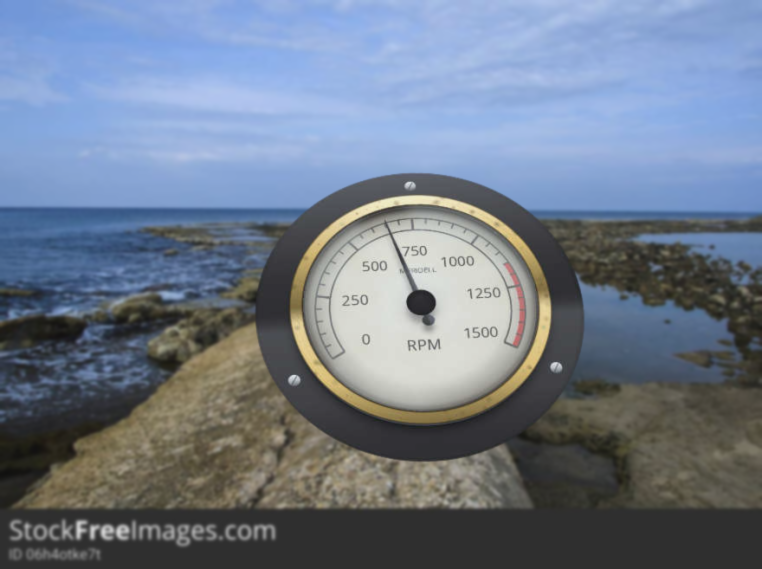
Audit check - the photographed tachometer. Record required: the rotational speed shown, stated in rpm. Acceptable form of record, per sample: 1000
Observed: 650
